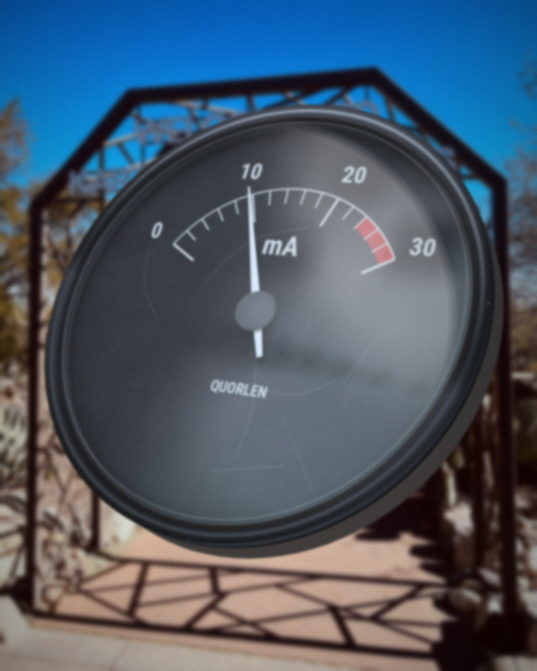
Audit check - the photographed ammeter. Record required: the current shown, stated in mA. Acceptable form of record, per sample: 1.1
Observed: 10
